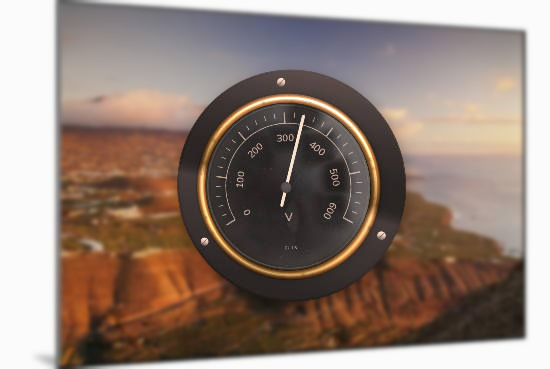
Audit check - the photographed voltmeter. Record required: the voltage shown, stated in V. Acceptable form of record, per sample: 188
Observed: 340
